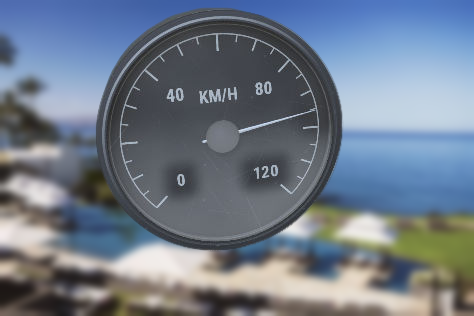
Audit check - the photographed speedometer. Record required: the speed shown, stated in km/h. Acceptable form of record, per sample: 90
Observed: 95
